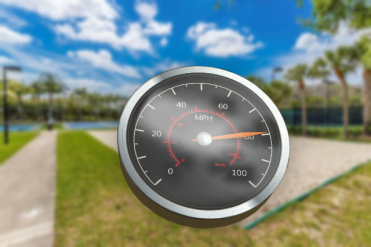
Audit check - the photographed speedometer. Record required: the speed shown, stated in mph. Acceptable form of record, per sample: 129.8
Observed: 80
